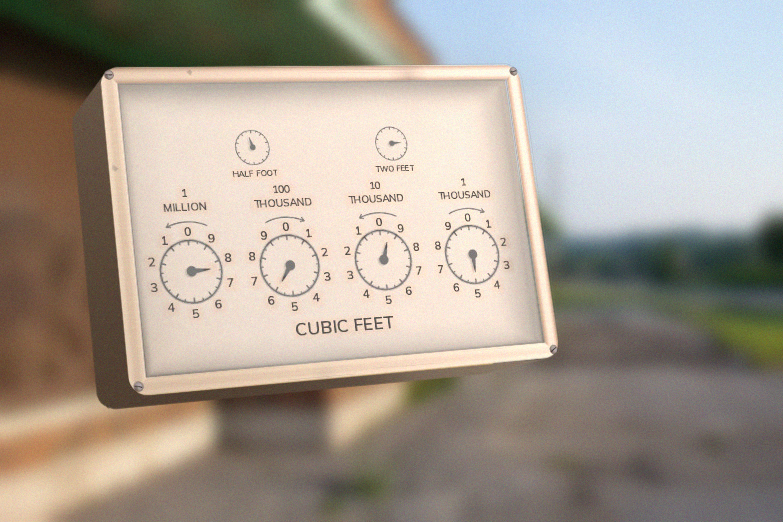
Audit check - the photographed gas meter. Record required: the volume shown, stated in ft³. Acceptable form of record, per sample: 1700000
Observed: 759500
